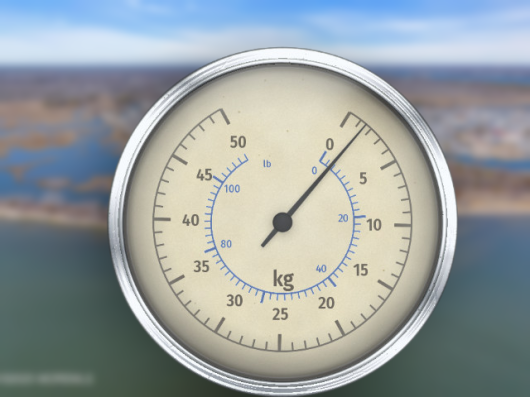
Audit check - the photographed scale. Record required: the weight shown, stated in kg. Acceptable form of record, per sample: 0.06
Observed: 1.5
